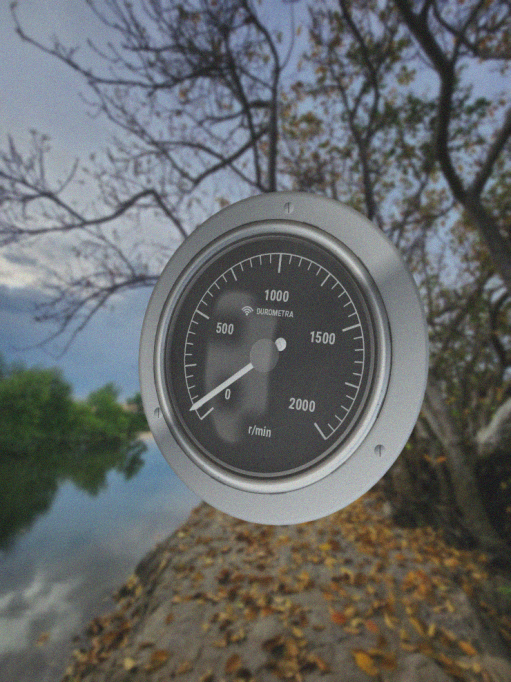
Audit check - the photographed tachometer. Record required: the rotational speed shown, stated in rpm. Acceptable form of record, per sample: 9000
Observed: 50
